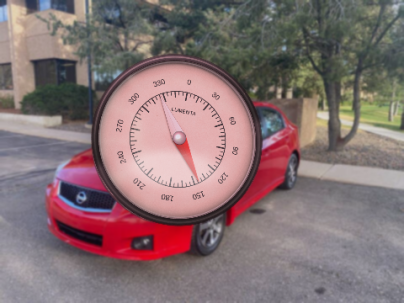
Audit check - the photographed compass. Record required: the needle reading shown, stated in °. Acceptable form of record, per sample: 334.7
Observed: 145
